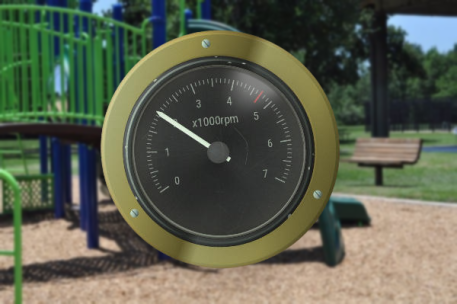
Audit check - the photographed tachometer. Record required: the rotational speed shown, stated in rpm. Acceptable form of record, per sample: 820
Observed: 2000
